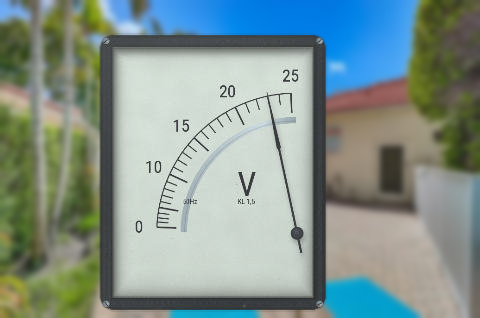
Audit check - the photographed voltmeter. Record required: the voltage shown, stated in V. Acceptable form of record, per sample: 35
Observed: 23
